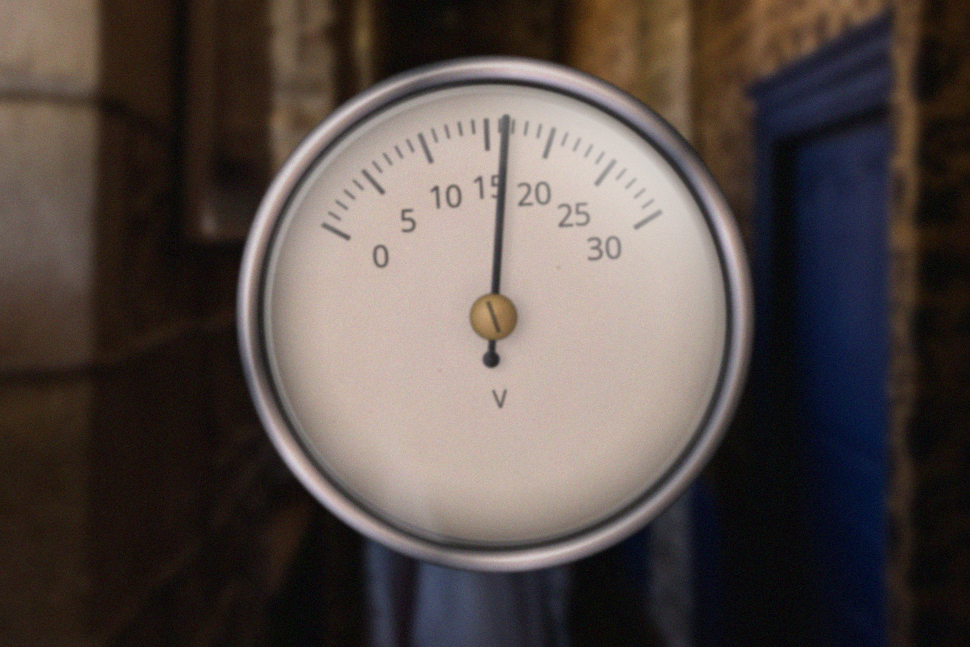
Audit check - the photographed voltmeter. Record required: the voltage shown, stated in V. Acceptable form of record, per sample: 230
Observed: 16.5
